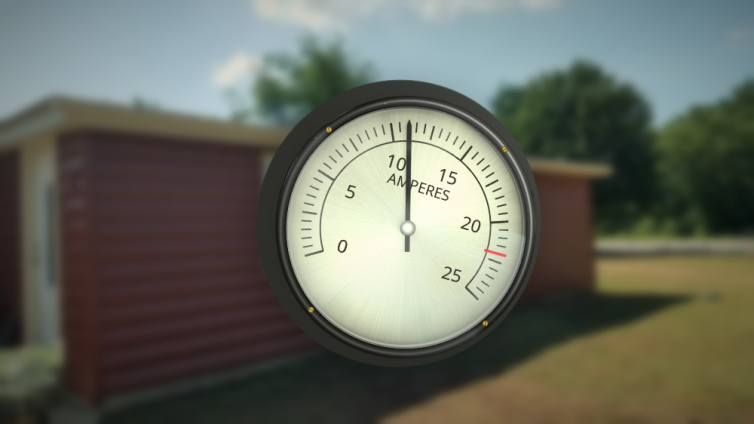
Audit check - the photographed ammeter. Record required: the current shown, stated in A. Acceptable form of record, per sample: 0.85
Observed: 11
